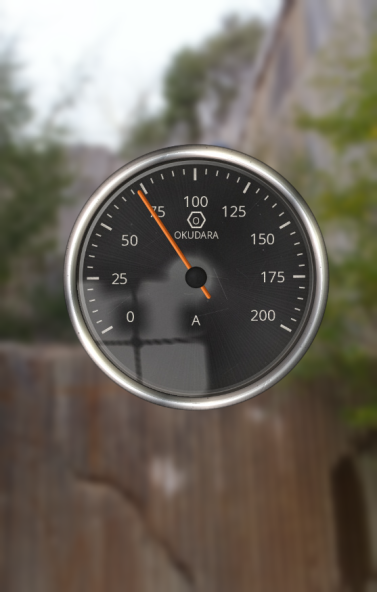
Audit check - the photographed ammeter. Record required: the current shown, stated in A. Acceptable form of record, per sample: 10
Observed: 72.5
